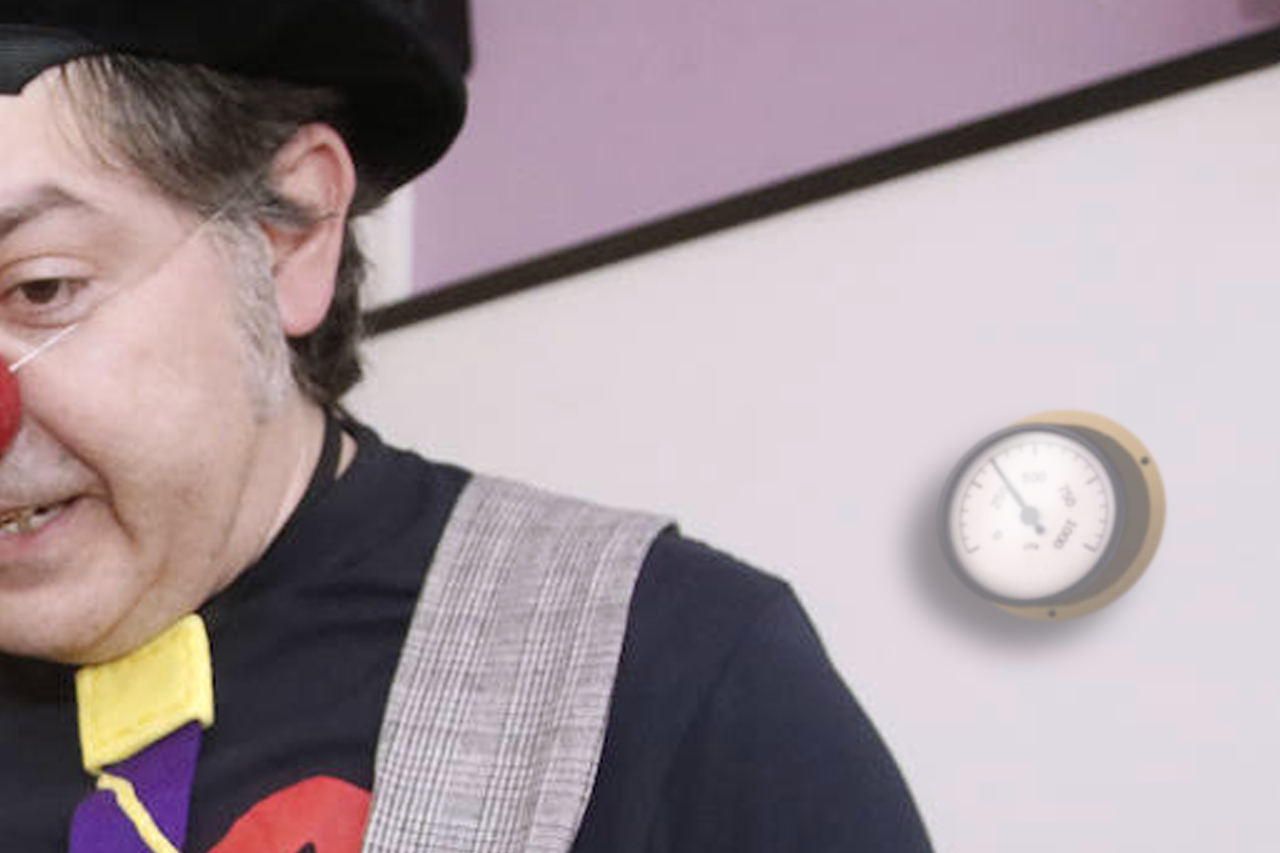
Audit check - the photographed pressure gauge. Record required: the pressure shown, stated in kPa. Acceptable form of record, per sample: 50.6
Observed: 350
